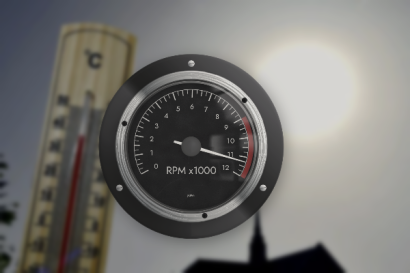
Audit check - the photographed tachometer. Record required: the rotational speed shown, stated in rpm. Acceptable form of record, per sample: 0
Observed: 11250
